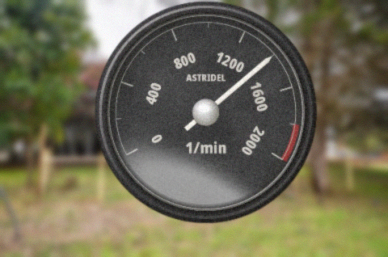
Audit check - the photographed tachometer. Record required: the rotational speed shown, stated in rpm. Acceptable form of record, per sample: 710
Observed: 1400
